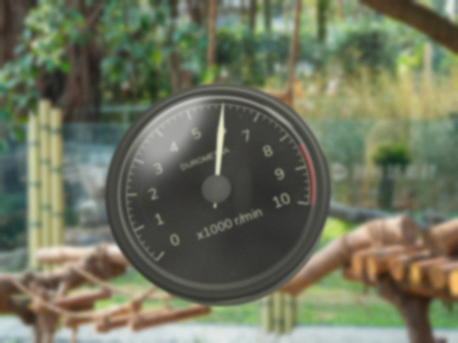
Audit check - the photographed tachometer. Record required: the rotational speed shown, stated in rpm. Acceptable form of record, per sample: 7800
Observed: 6000
